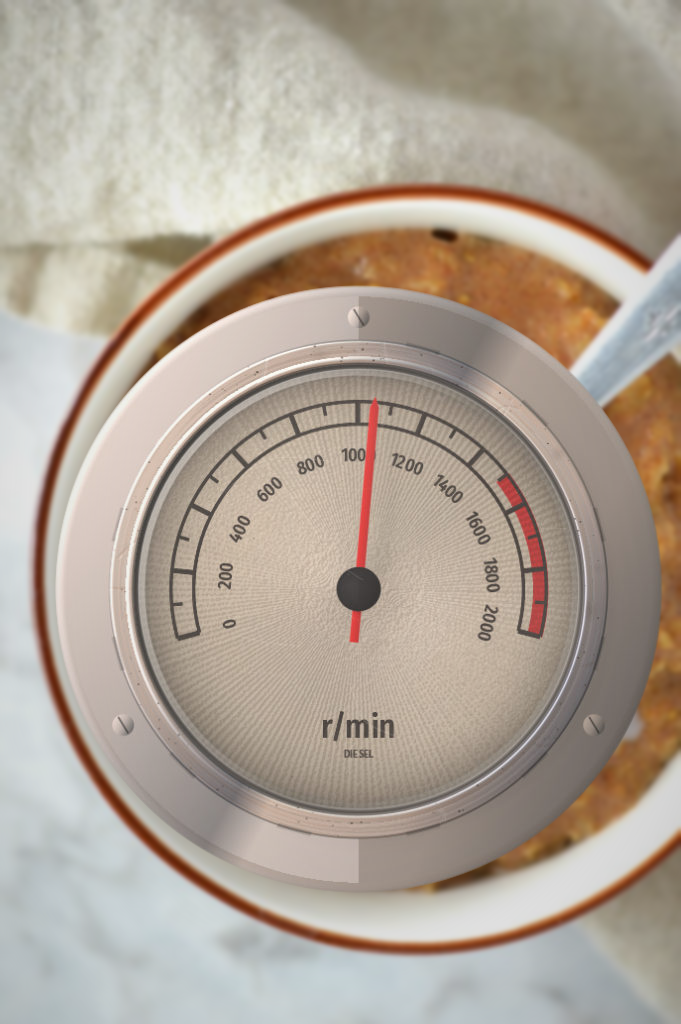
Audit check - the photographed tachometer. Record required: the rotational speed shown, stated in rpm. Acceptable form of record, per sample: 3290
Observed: 1050
